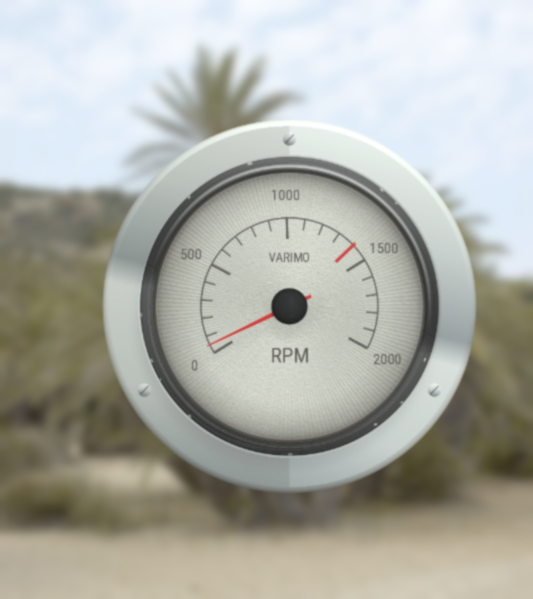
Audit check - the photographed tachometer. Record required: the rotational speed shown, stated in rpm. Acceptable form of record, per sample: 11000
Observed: 50
